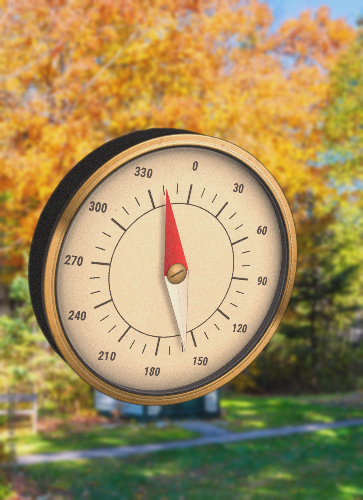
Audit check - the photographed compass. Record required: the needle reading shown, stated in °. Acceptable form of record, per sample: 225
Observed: 340
